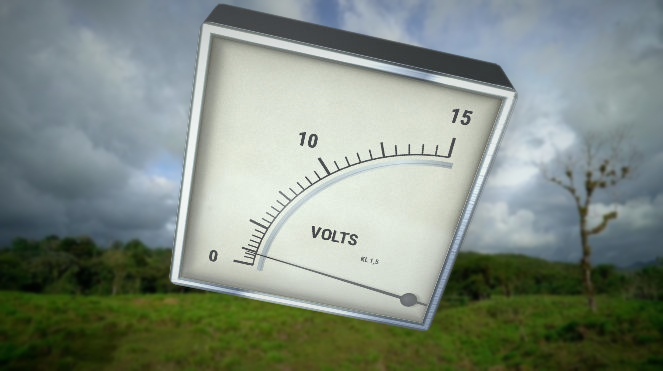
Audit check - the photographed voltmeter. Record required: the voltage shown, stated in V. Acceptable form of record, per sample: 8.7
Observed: 2.5
